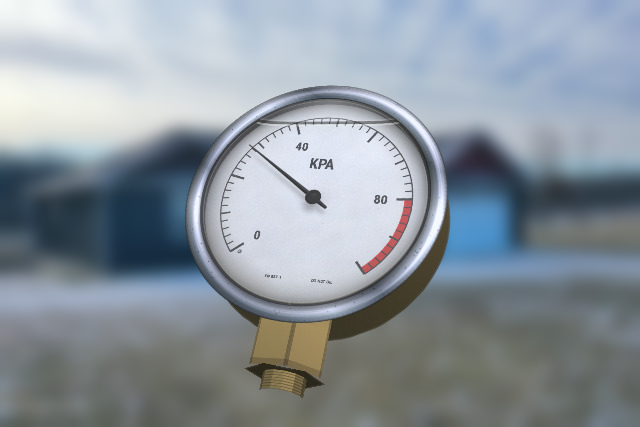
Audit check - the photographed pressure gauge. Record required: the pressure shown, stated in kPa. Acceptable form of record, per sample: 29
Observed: 28
